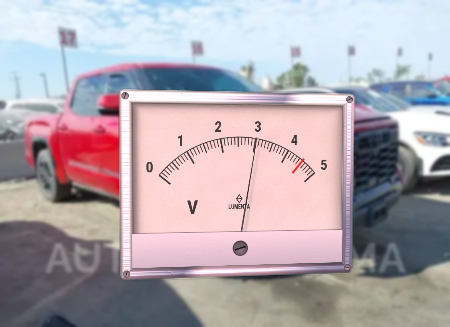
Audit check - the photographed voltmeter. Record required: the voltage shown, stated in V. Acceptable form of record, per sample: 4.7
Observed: 3
